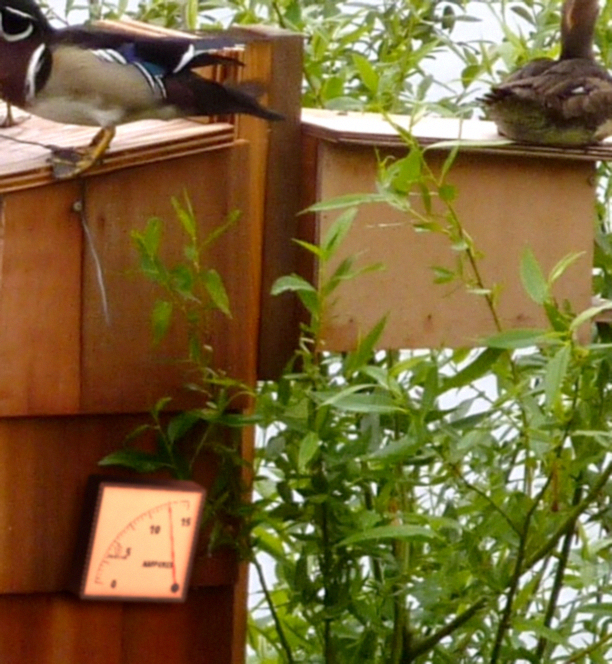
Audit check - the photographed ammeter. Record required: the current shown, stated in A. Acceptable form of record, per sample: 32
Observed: 12.5
